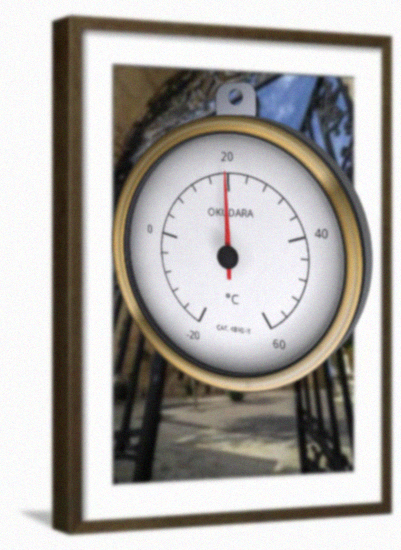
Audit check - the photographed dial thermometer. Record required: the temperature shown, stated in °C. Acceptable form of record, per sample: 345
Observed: 20
